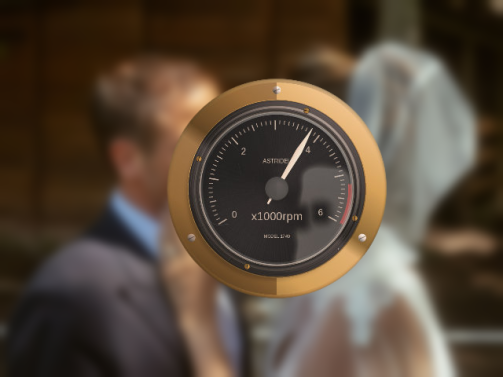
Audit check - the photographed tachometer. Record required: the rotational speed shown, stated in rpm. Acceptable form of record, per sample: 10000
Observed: 3800
